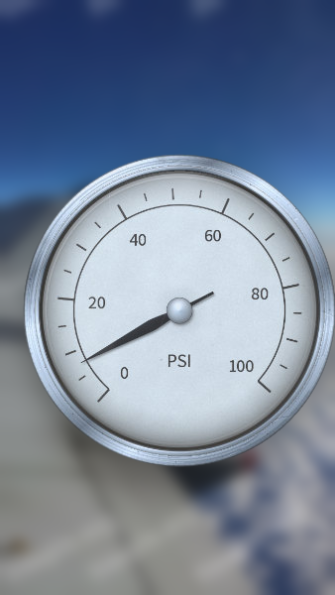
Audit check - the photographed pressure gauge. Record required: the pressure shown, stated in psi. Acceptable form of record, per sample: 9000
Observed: 7.5
